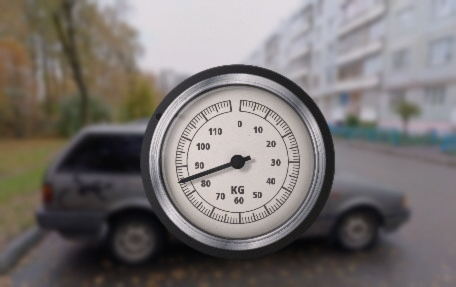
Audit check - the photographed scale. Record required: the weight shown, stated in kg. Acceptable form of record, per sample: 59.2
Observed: 85
